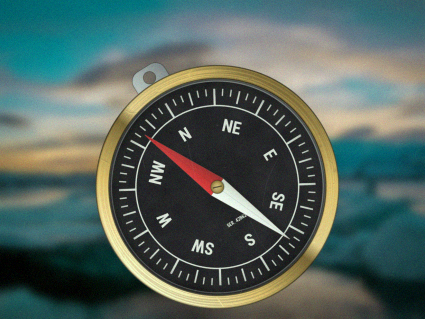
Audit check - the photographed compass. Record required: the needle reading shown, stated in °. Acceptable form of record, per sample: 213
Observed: 337.5
